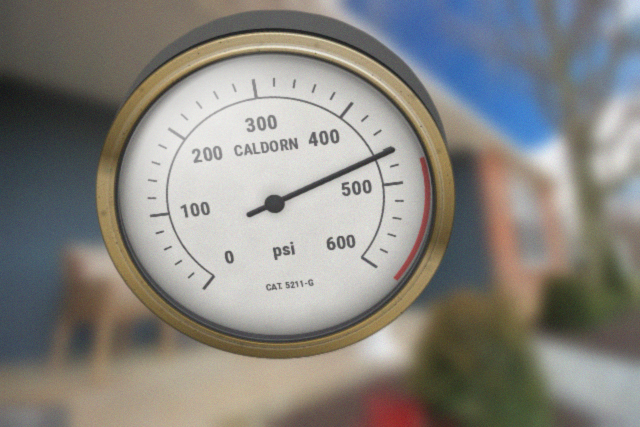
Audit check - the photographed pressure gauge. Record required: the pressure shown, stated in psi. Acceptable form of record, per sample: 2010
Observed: 460
